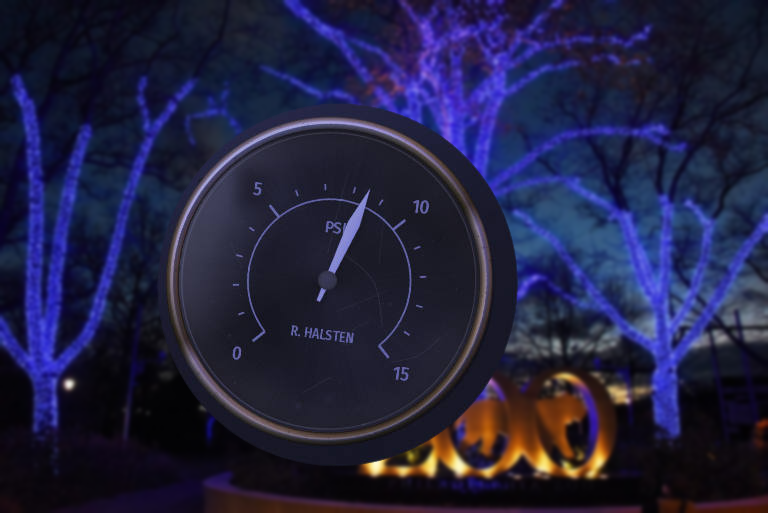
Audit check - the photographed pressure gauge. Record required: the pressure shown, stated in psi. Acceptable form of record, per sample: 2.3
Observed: 8.5
